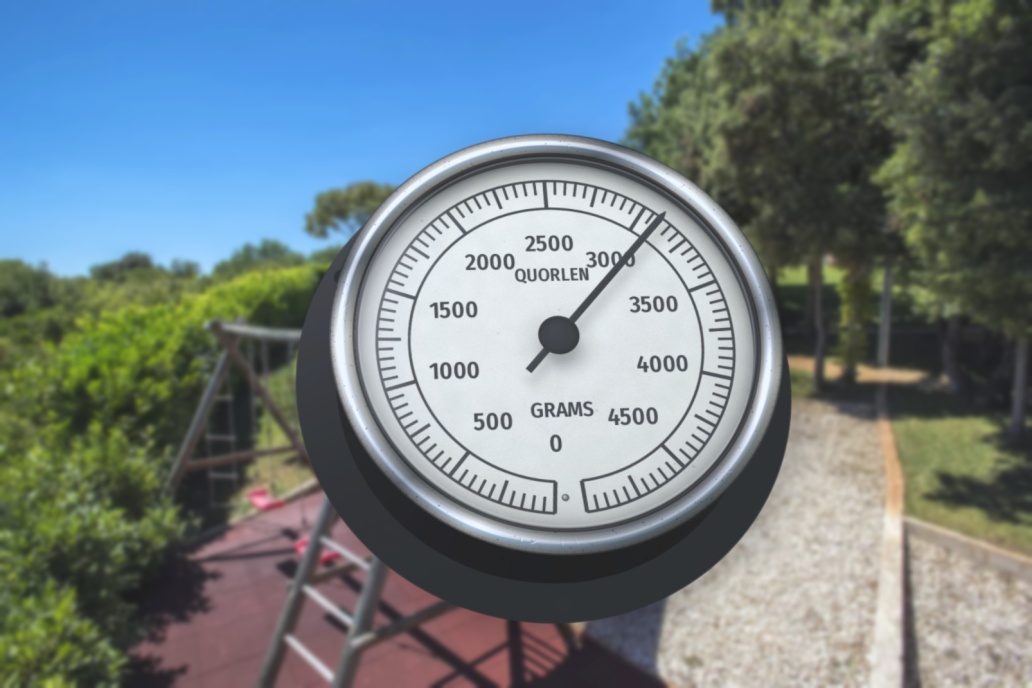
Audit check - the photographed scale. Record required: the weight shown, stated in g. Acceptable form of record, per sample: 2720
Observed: 3100
